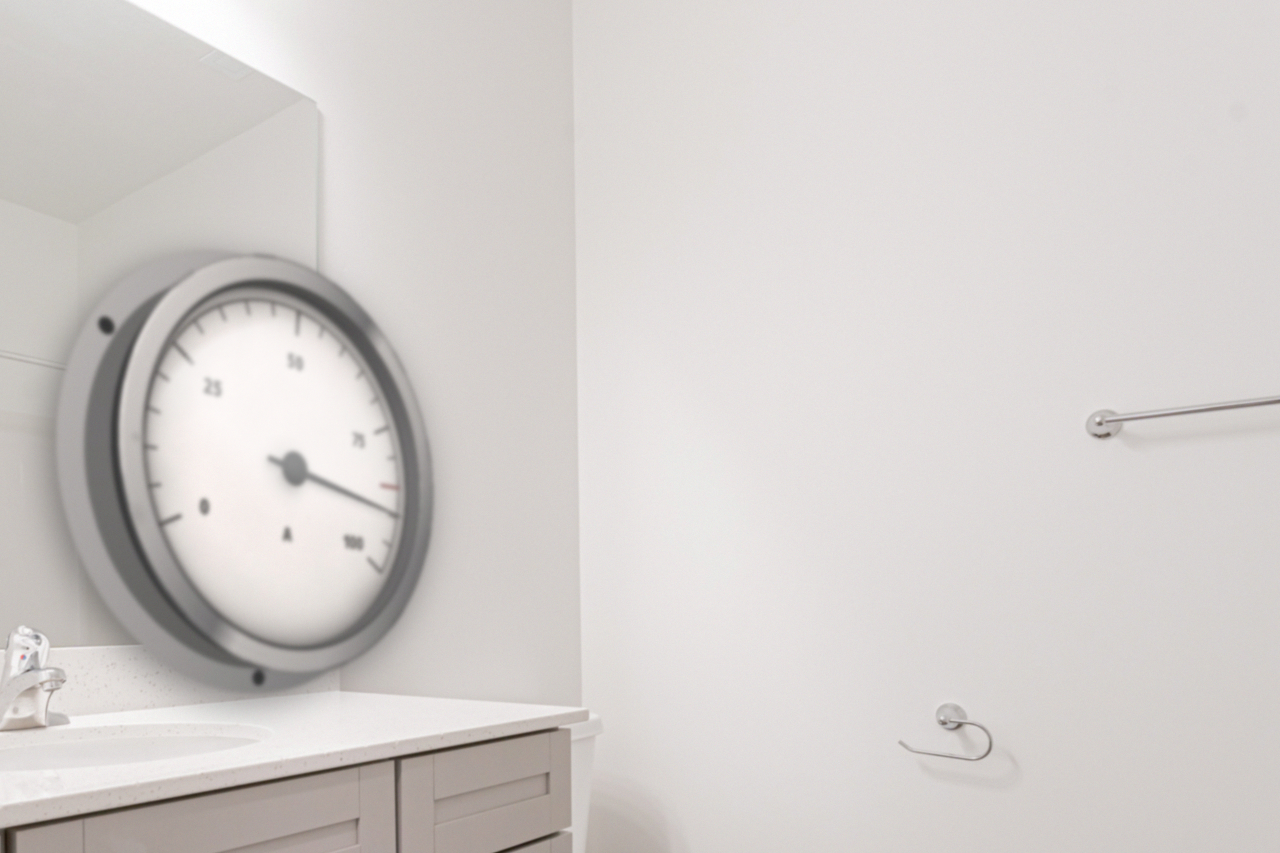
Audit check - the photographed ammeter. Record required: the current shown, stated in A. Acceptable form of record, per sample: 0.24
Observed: 90
